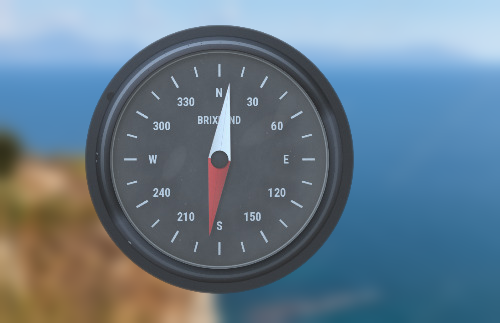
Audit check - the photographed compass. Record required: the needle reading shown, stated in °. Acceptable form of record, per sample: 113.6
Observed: 187.5
